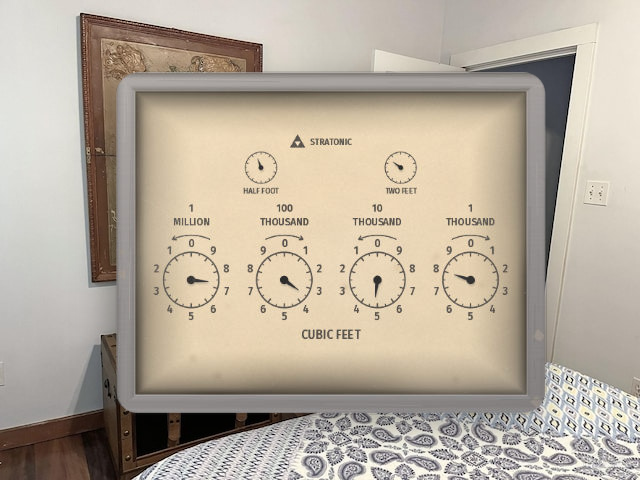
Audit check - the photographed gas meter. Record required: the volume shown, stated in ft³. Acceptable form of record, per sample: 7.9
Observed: 734800
